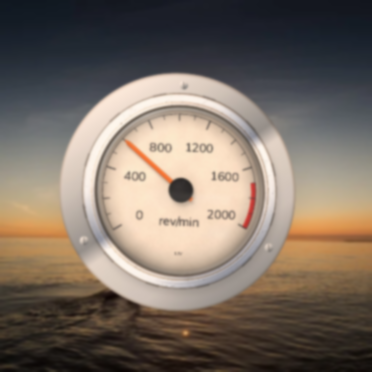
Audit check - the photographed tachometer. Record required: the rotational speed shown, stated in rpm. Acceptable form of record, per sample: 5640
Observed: 600
